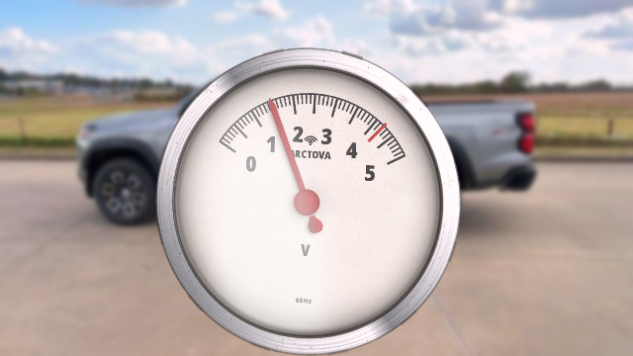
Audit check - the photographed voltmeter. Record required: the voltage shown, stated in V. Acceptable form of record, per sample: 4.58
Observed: 1.5
